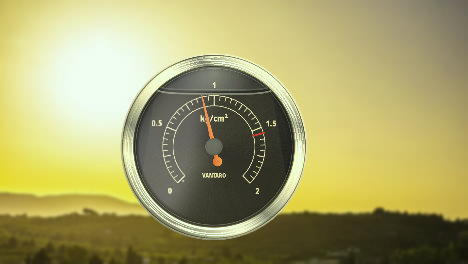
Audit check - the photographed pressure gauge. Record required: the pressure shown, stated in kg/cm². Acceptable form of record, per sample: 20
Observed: 0.9
